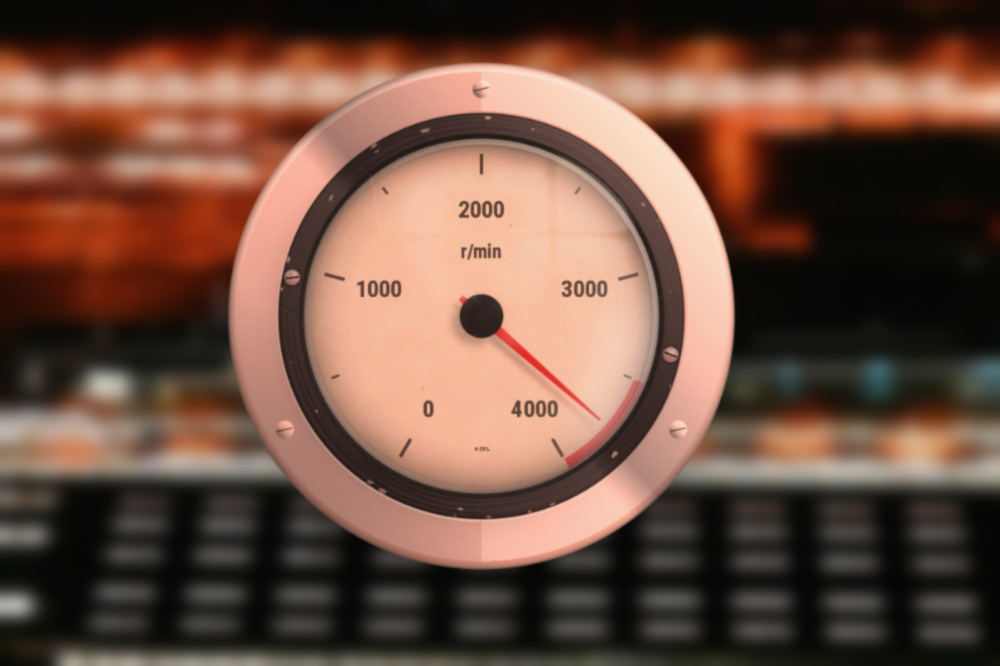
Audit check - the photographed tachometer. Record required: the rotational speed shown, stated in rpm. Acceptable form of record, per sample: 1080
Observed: 3750
